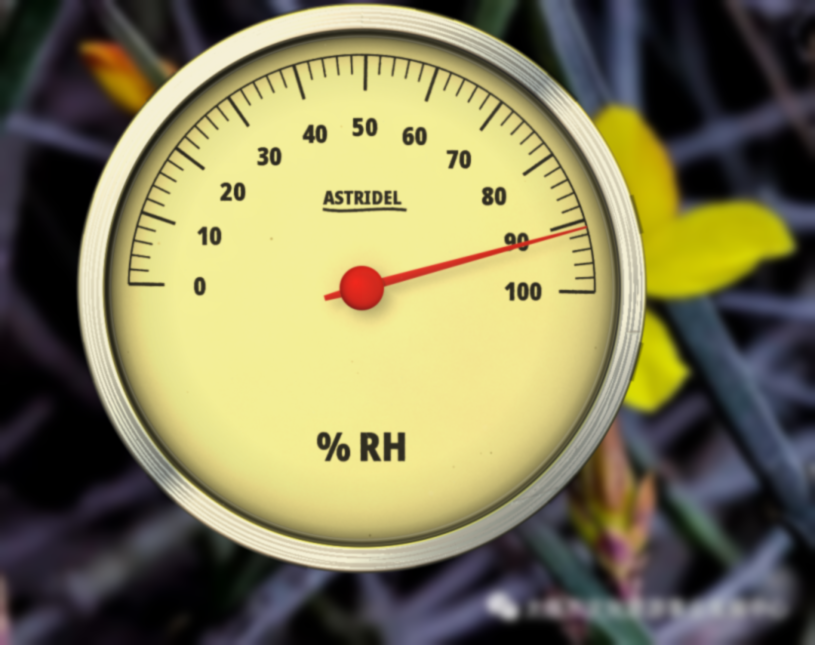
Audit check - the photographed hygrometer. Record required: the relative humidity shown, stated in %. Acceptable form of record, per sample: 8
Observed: 91
